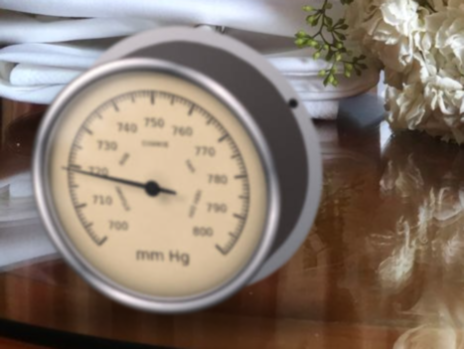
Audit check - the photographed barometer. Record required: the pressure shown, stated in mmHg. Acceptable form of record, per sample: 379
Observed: 720
